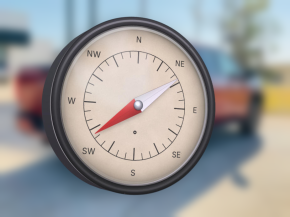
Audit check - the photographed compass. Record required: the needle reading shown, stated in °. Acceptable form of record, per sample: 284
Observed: 235
